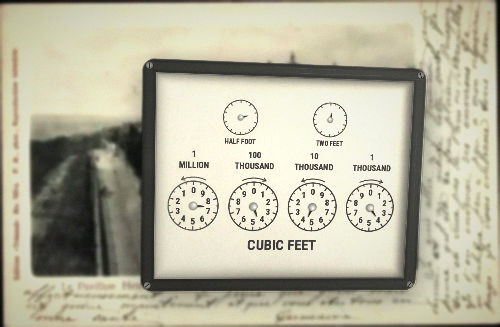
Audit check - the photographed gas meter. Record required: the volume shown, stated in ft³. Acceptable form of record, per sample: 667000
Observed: 744400
